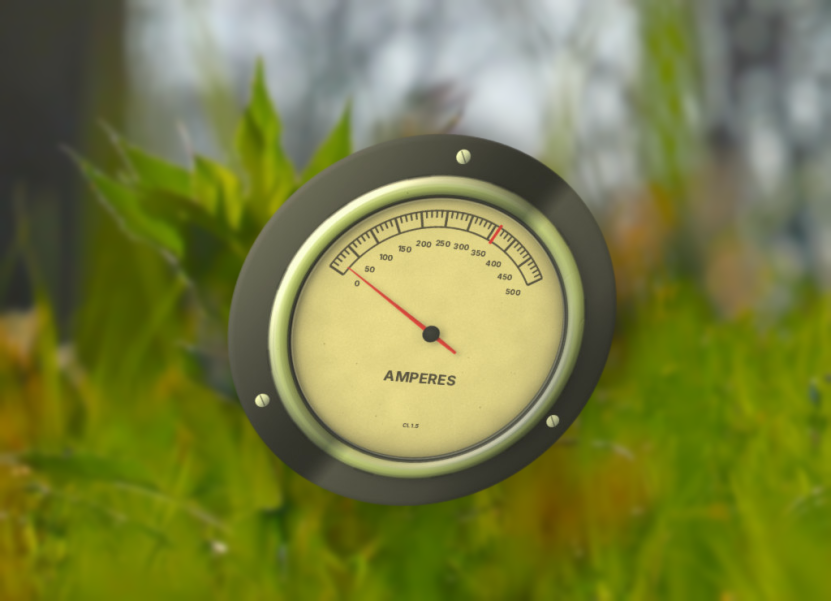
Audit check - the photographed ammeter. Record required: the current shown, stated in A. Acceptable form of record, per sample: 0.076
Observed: 20
